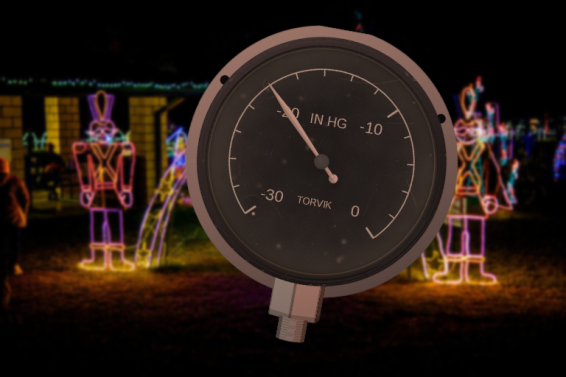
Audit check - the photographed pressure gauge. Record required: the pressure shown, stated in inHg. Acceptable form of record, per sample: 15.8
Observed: -20
